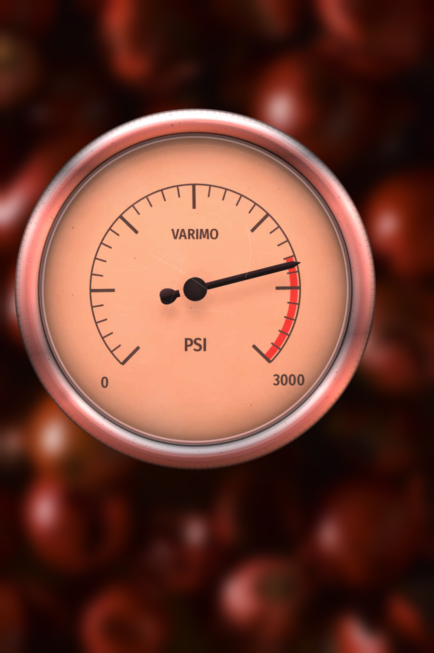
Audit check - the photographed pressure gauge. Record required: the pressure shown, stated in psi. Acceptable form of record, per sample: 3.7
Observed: 2350
